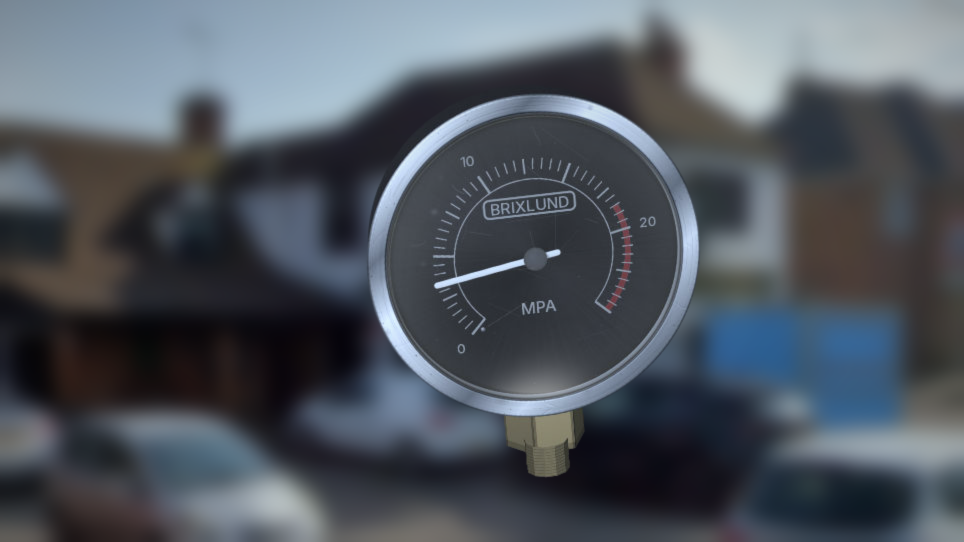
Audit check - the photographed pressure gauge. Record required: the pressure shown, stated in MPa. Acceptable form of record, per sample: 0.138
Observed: 3.5
